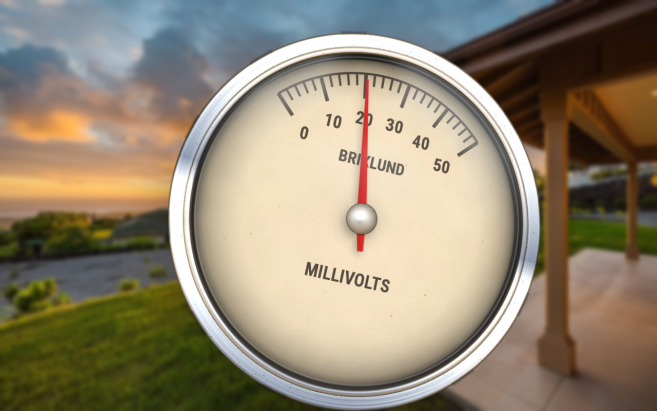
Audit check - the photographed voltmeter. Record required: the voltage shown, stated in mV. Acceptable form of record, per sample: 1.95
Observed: 20
